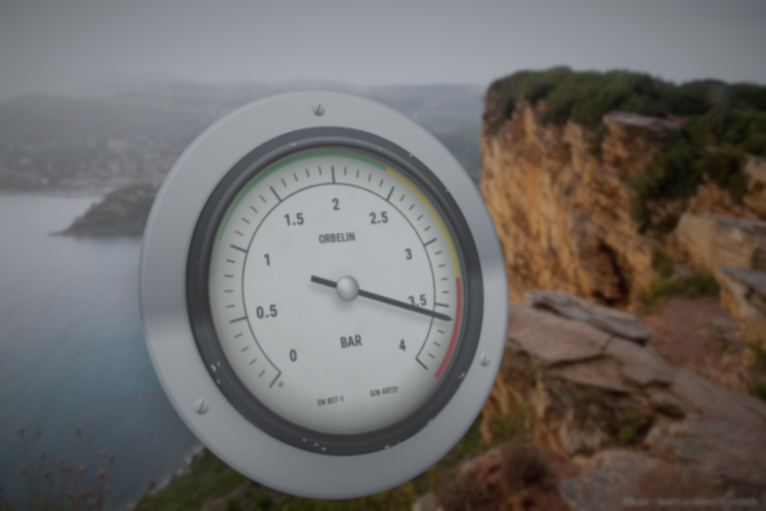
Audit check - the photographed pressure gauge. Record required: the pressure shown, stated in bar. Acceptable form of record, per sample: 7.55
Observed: 3.6
